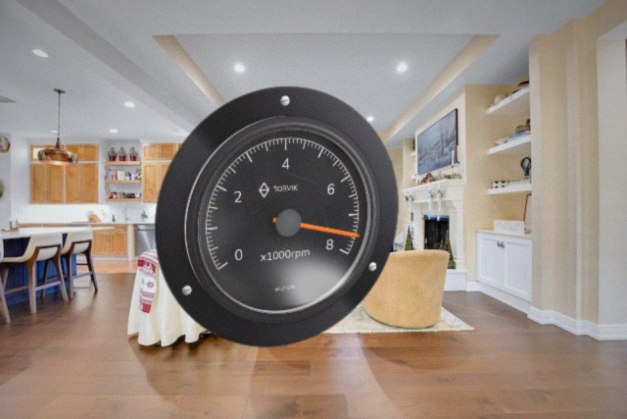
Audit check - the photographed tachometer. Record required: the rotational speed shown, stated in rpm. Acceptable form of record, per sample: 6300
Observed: 7500
